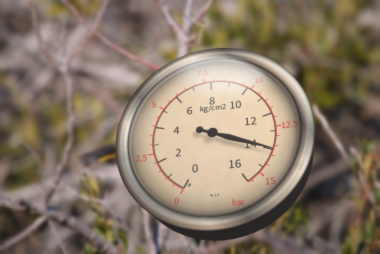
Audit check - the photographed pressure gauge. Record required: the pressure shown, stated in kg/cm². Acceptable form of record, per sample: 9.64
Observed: 14
